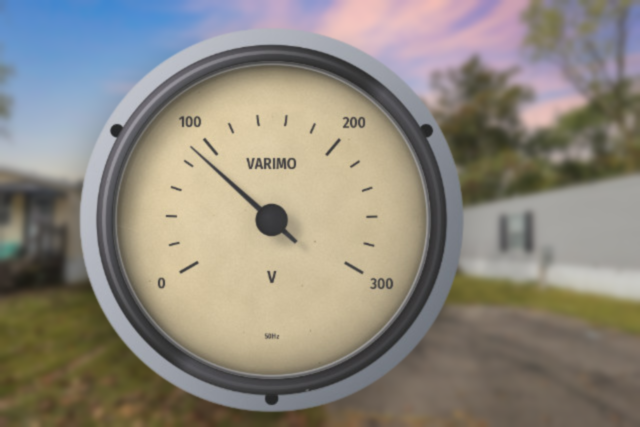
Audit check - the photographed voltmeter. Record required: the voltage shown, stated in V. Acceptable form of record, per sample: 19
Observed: 90
